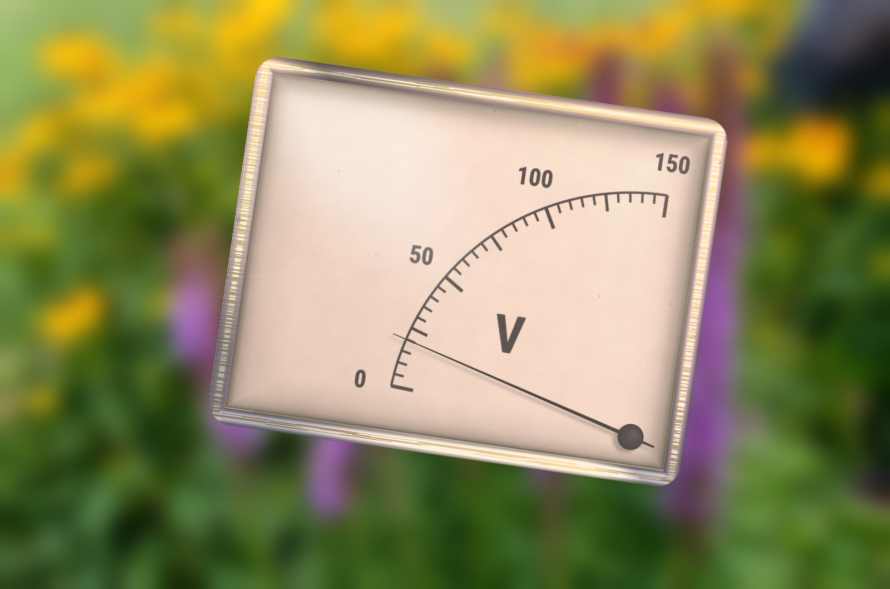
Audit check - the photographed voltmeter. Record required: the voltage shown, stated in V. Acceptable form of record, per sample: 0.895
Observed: 20
